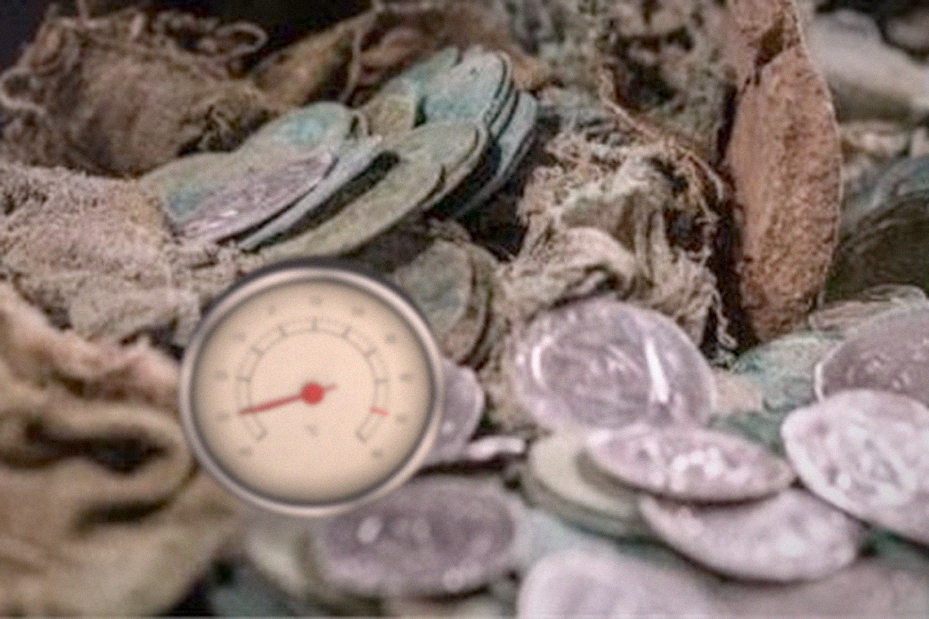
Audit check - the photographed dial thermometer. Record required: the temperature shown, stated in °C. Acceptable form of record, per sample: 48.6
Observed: -30
